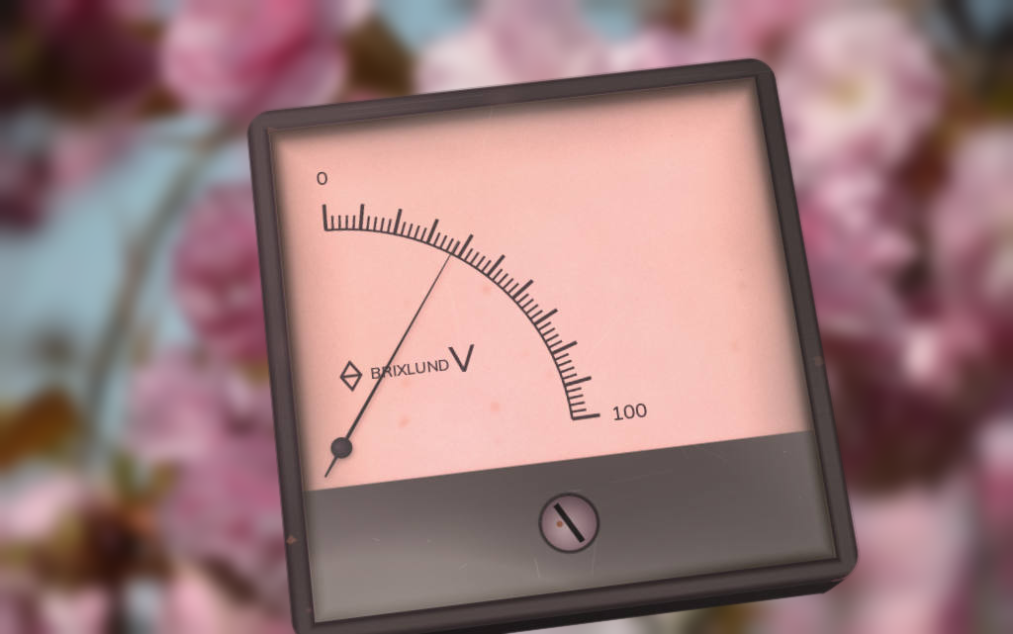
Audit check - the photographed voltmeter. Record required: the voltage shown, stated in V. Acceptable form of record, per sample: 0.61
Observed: 38
